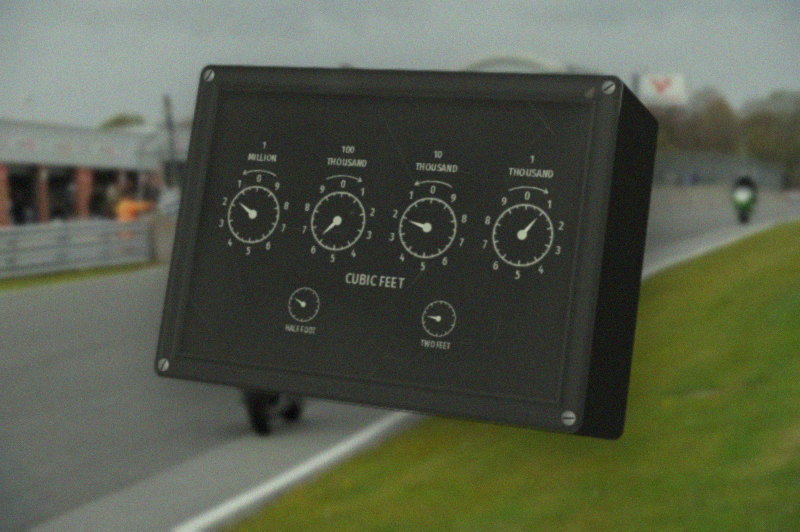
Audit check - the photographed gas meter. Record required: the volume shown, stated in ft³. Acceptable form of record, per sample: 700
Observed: 162100
